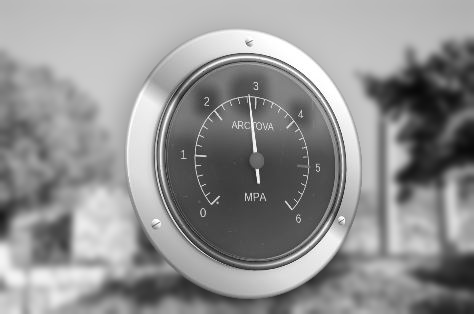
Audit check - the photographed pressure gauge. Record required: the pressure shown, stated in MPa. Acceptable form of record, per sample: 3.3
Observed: 2.8
